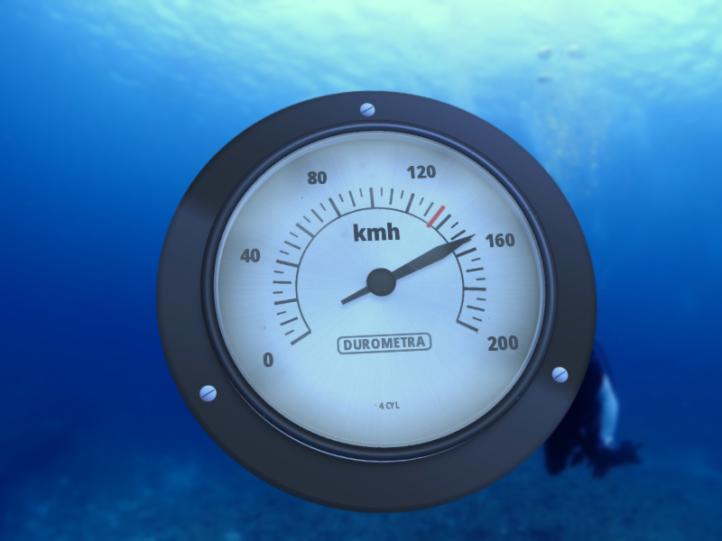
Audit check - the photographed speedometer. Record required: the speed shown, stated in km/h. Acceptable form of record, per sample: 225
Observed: 155
